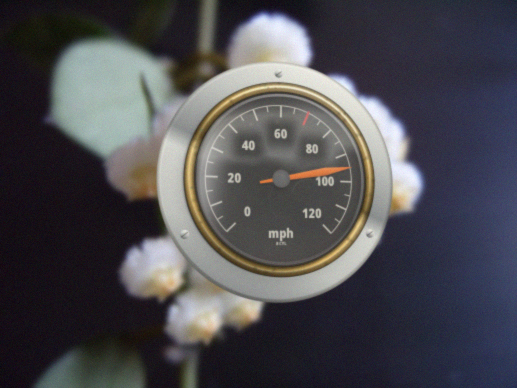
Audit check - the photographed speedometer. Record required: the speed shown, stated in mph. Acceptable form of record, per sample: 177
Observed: 95
